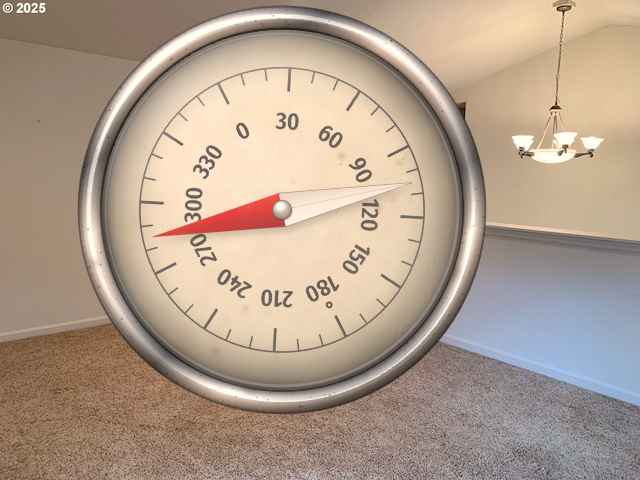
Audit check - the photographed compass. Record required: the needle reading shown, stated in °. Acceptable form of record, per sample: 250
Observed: 285
